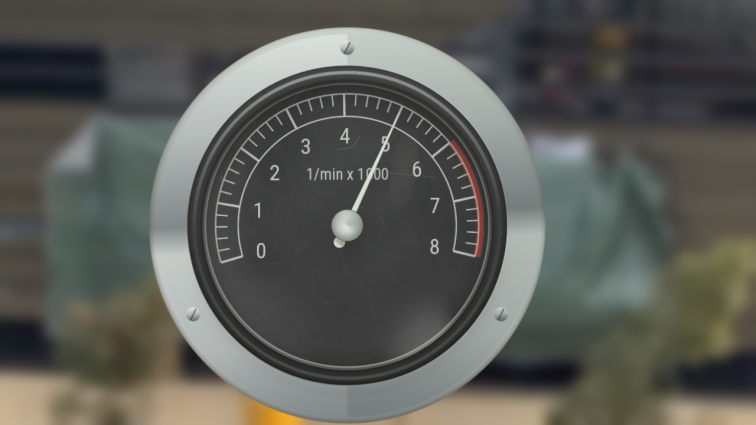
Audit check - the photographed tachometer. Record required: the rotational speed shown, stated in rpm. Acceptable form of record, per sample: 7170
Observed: 5000
